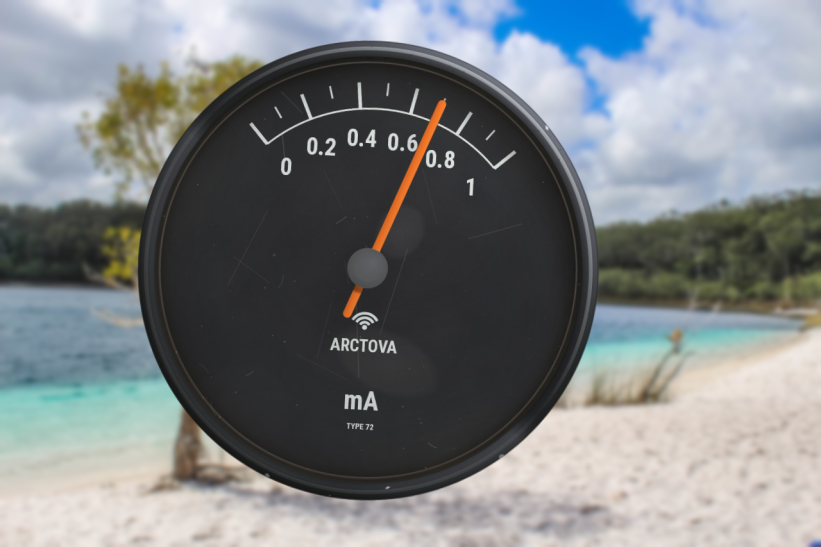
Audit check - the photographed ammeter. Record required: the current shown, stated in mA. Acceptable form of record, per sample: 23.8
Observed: 0.7
